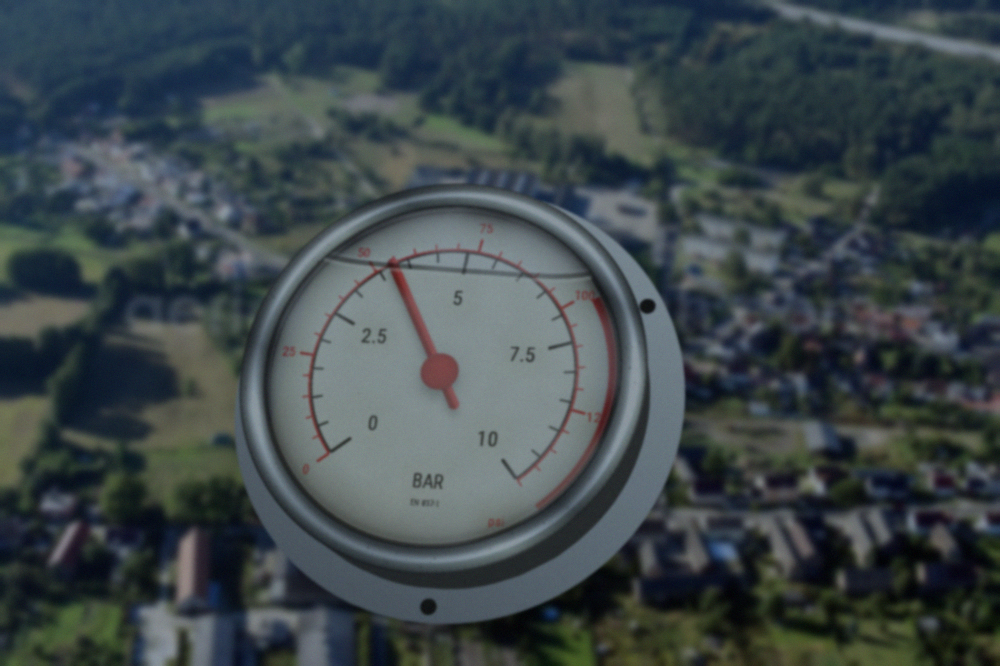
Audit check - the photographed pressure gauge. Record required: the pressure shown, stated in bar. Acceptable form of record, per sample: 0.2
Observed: 3.75
